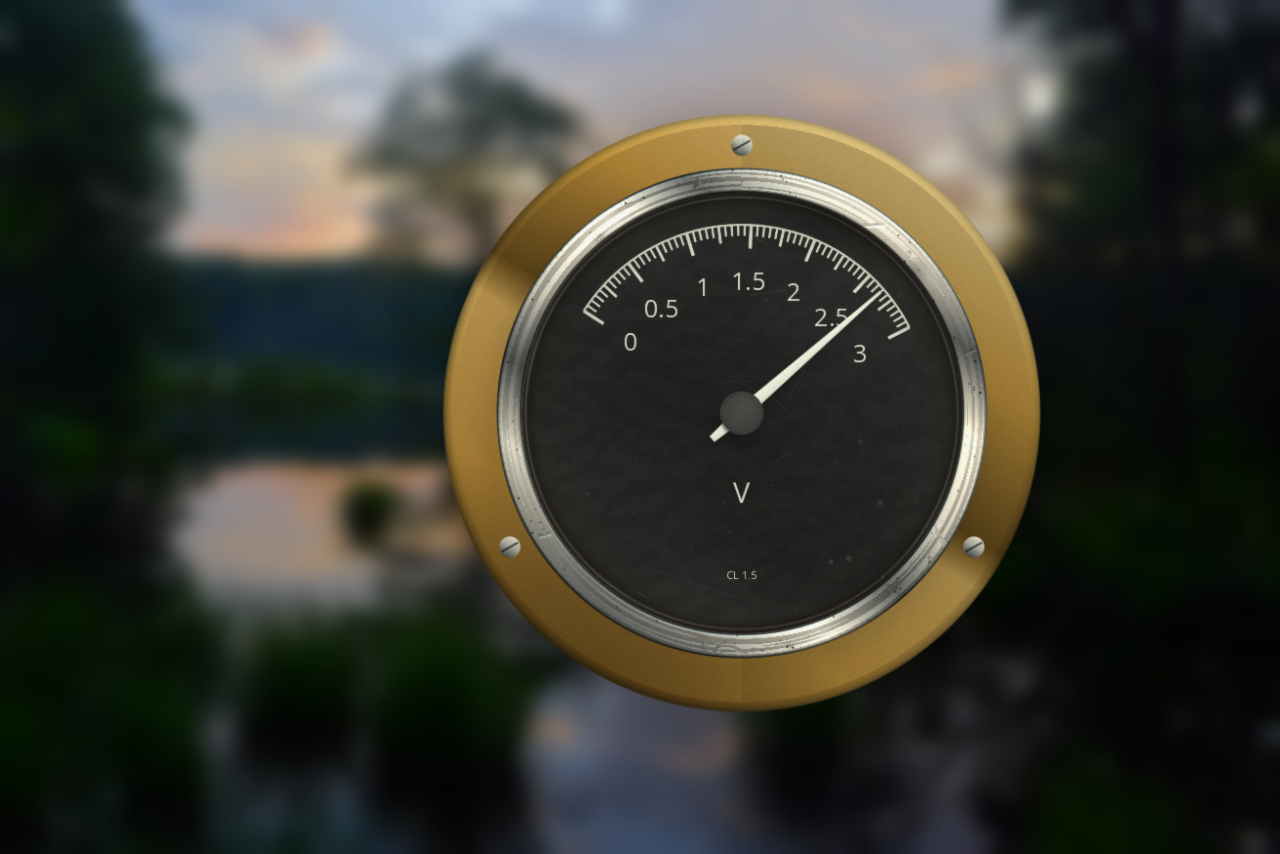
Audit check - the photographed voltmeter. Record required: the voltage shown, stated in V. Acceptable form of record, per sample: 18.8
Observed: 2.65
